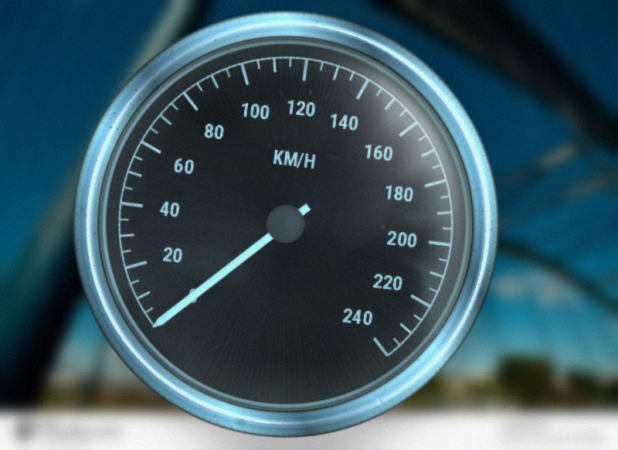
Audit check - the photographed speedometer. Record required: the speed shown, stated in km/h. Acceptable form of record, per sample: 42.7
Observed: 0
